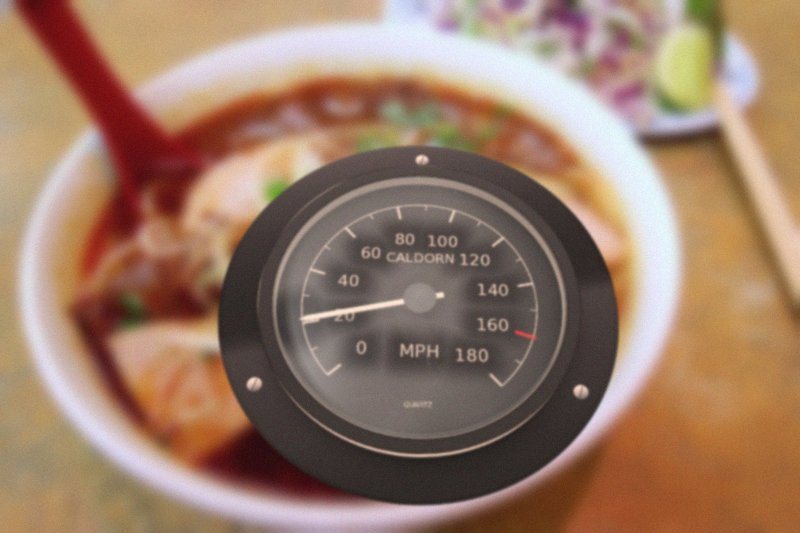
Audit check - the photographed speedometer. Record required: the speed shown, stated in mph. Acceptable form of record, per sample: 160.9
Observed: 20
